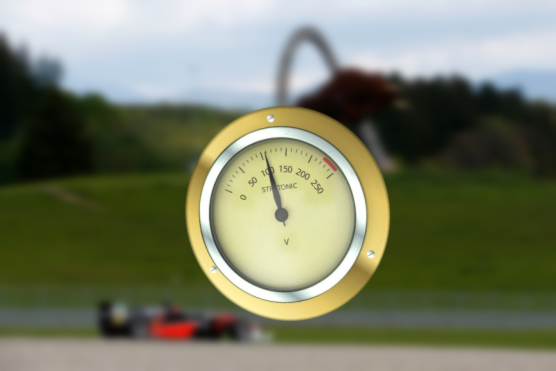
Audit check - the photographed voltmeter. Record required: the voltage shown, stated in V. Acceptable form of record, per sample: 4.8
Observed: 110
